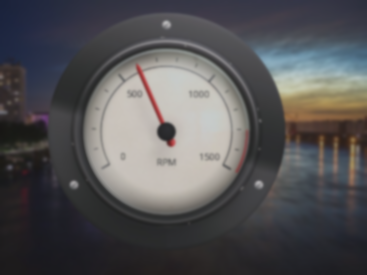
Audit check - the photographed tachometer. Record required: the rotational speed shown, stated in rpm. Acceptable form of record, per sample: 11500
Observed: 600
